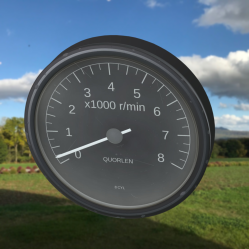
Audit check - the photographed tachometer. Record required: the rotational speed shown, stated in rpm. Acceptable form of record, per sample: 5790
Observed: 250
